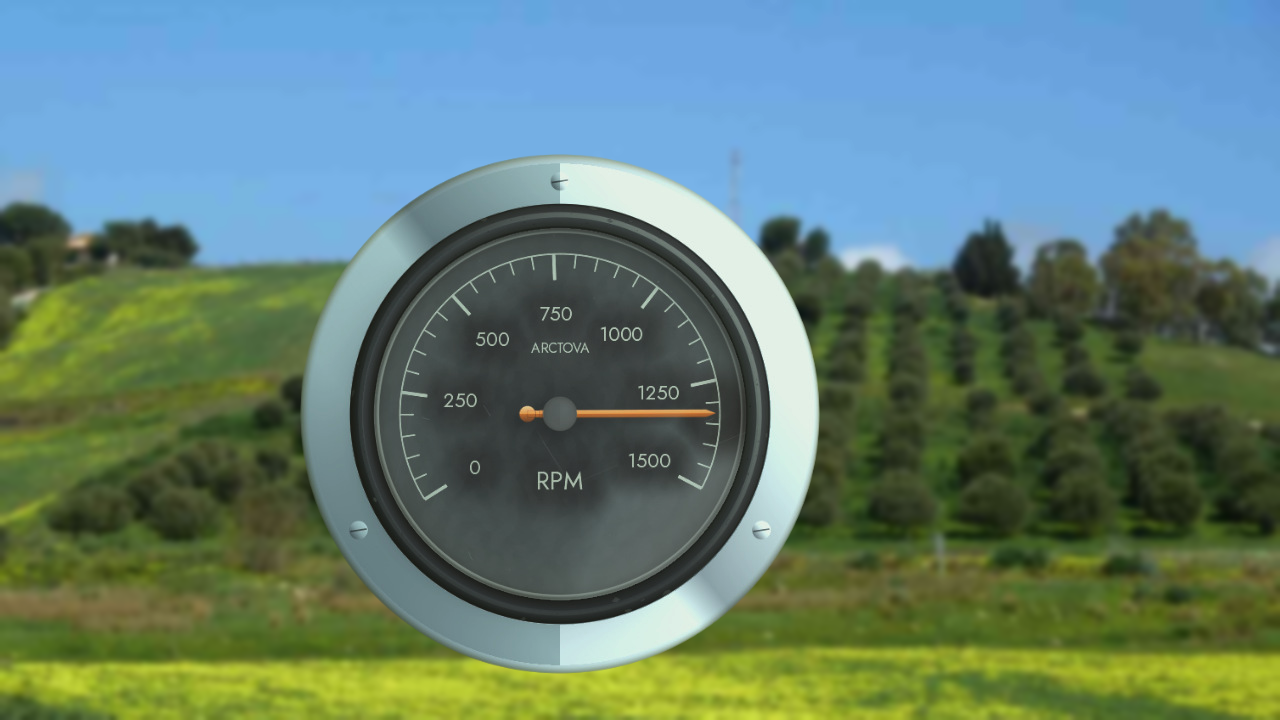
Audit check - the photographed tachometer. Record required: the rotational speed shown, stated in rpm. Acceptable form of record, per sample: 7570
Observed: 1325
